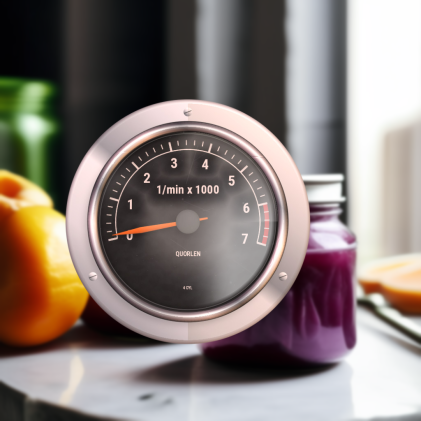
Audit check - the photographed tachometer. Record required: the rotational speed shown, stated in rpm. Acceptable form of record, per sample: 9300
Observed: 100
